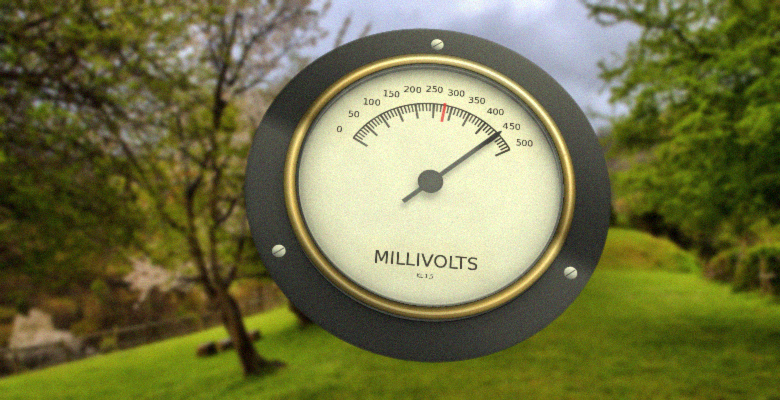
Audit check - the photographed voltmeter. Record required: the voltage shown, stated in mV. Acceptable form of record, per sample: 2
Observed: 450
